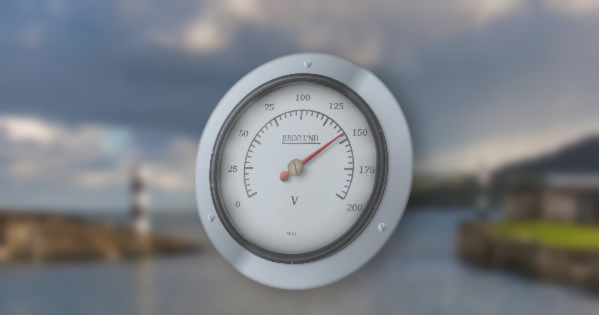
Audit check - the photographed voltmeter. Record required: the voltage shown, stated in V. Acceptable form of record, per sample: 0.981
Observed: 145
